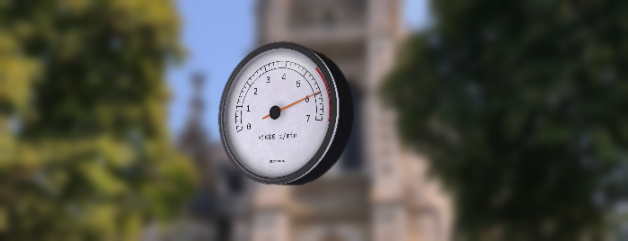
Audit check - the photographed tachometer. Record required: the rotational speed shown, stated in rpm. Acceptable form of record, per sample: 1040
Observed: 6000
